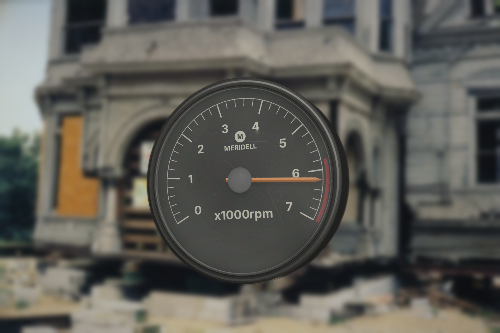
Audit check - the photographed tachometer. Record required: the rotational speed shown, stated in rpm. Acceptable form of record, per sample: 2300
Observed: 6200
